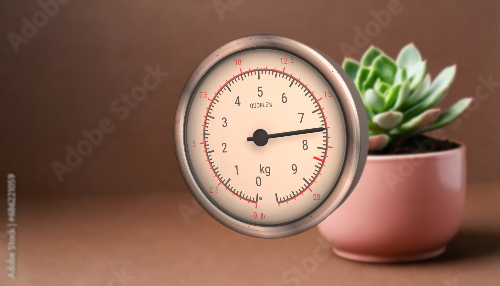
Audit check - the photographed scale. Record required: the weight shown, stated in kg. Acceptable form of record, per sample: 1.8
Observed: 7.5
